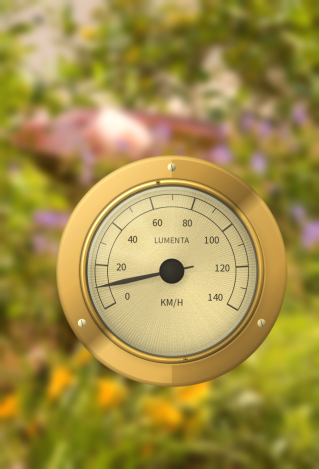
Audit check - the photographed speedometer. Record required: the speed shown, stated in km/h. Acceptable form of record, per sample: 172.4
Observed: 10
